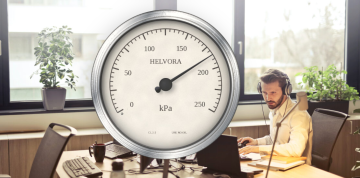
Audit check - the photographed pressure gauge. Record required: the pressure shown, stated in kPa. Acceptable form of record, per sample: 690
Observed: 185
